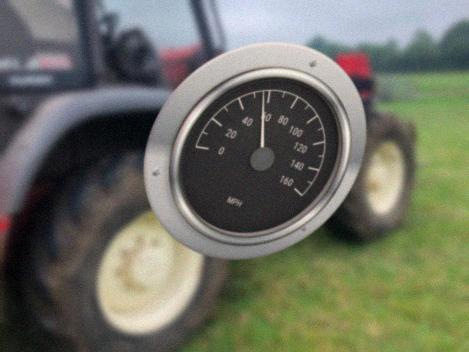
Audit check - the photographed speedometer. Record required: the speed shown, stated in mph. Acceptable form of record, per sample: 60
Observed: 55
